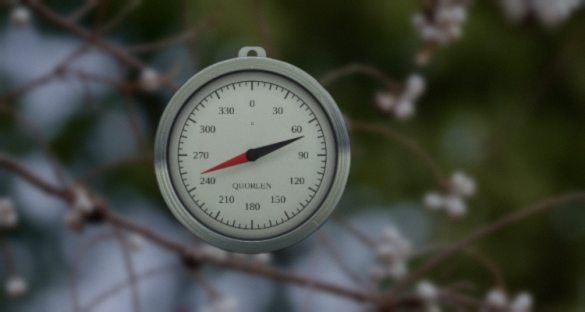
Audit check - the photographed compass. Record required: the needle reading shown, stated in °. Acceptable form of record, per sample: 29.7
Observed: 250
